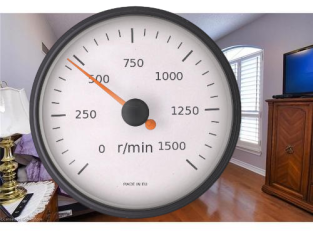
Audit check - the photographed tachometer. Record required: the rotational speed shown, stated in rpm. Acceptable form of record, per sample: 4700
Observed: 475
